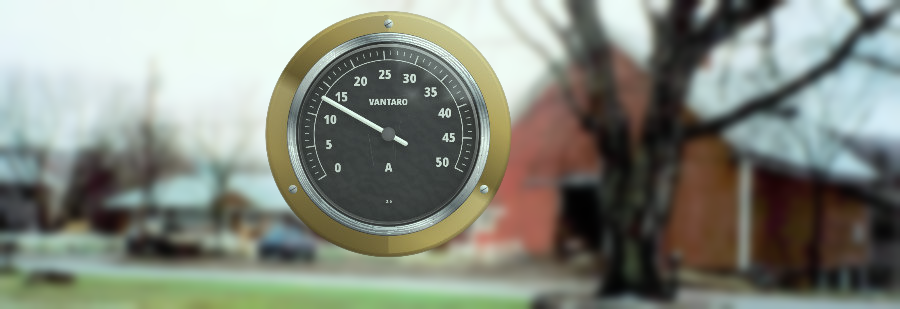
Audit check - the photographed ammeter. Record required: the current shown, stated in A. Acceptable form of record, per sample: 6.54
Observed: 13
